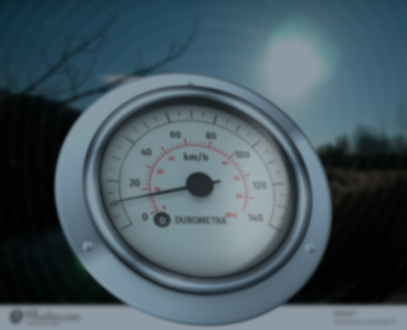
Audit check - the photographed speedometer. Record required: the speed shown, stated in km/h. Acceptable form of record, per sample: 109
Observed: 10
